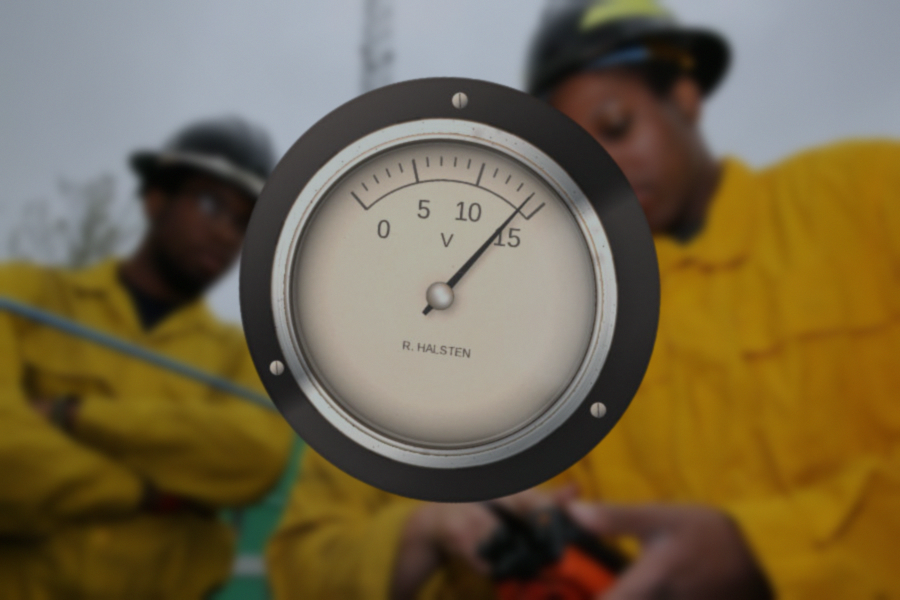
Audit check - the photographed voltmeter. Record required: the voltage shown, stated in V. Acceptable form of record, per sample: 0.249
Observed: 14
